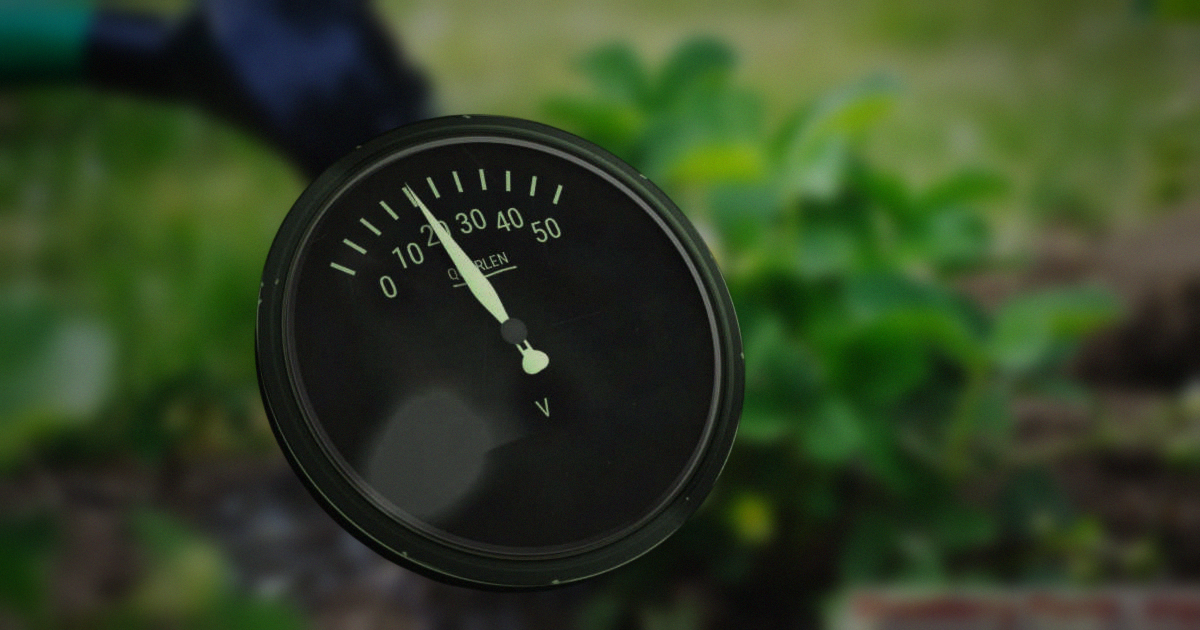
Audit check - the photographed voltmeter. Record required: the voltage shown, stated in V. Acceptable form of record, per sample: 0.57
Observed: 20
